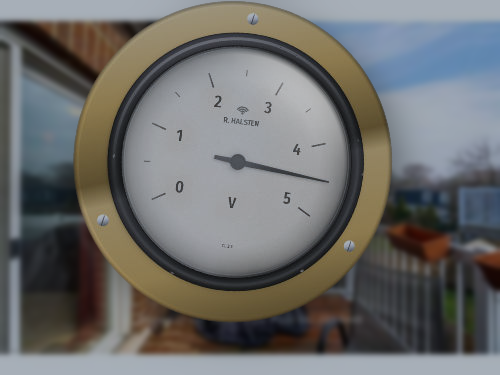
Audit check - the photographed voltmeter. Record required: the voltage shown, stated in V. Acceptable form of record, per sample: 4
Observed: 4.5
